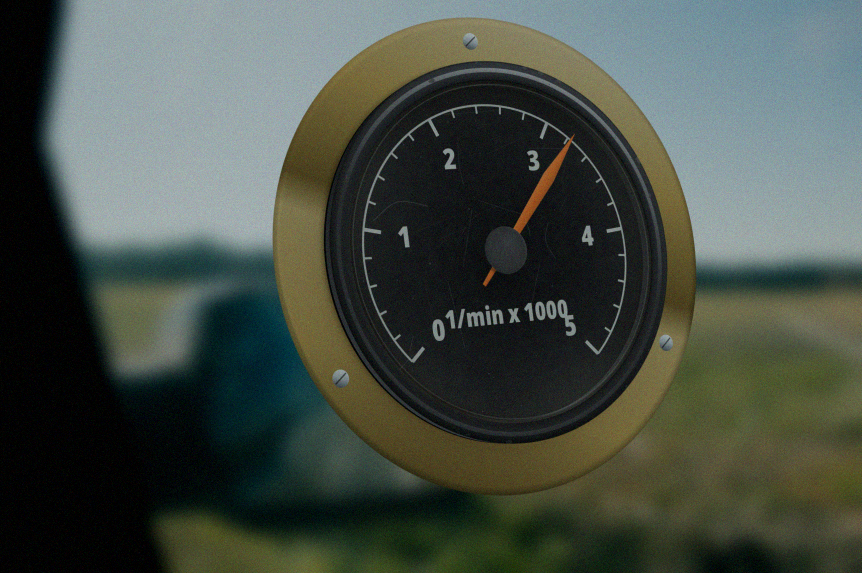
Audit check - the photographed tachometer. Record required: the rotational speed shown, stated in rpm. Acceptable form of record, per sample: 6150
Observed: 3200
